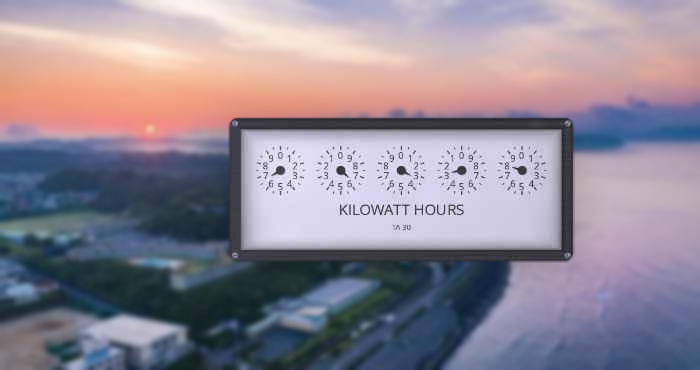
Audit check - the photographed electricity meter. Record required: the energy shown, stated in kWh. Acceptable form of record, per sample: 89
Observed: 66328
